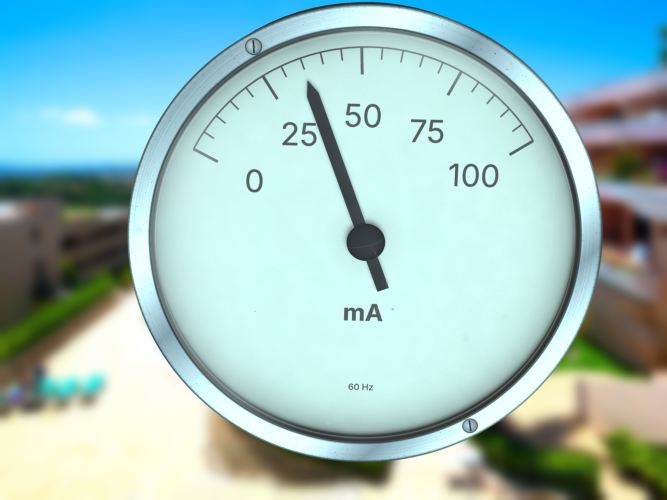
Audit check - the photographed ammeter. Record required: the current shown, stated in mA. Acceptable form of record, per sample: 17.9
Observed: 35
